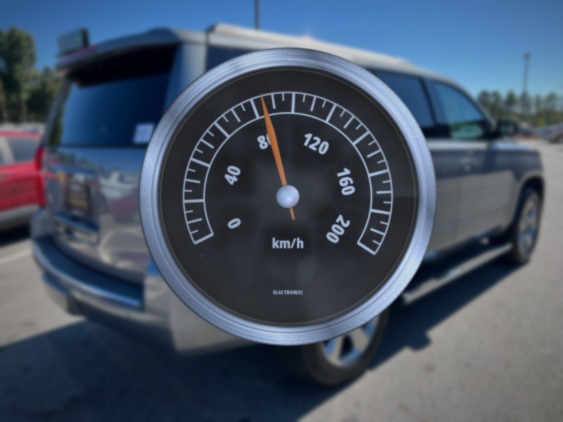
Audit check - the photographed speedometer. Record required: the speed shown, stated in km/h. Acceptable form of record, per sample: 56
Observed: 85
